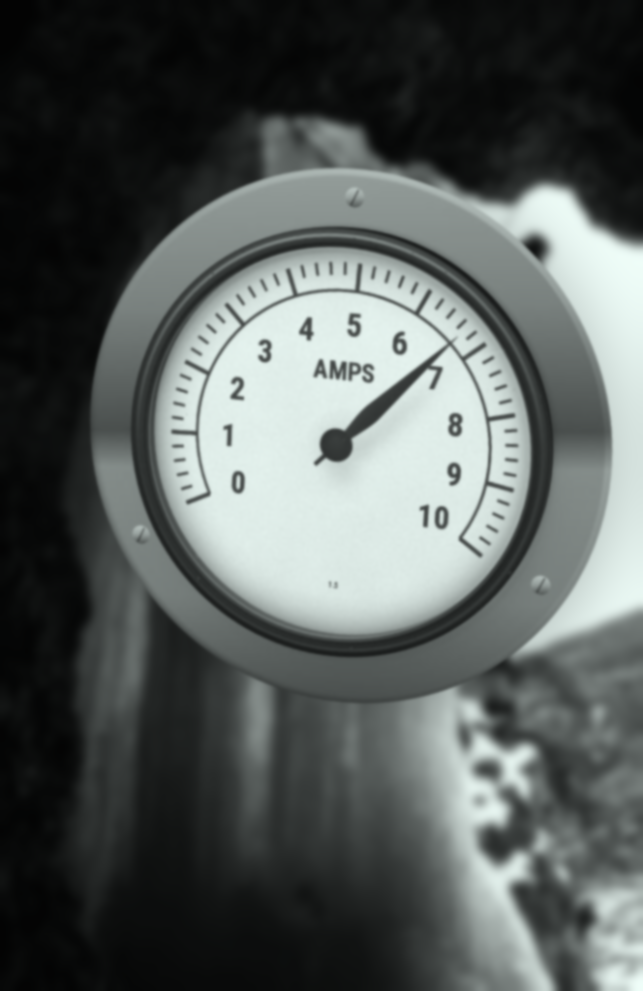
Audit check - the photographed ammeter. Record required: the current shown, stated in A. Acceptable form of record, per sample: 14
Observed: 6.7
